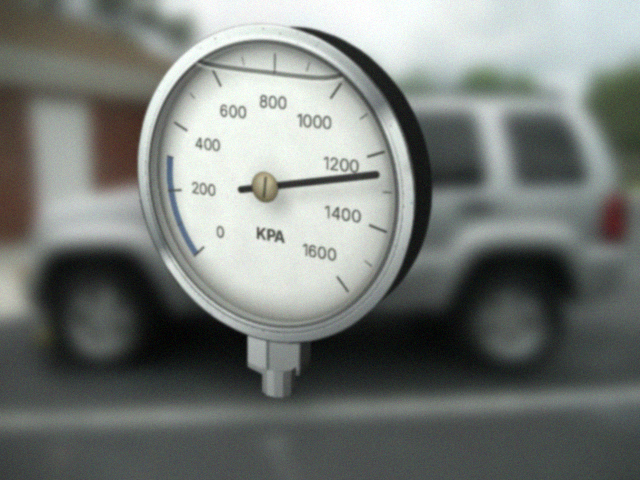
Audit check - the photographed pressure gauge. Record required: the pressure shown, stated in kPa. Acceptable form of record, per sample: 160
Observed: 1250
